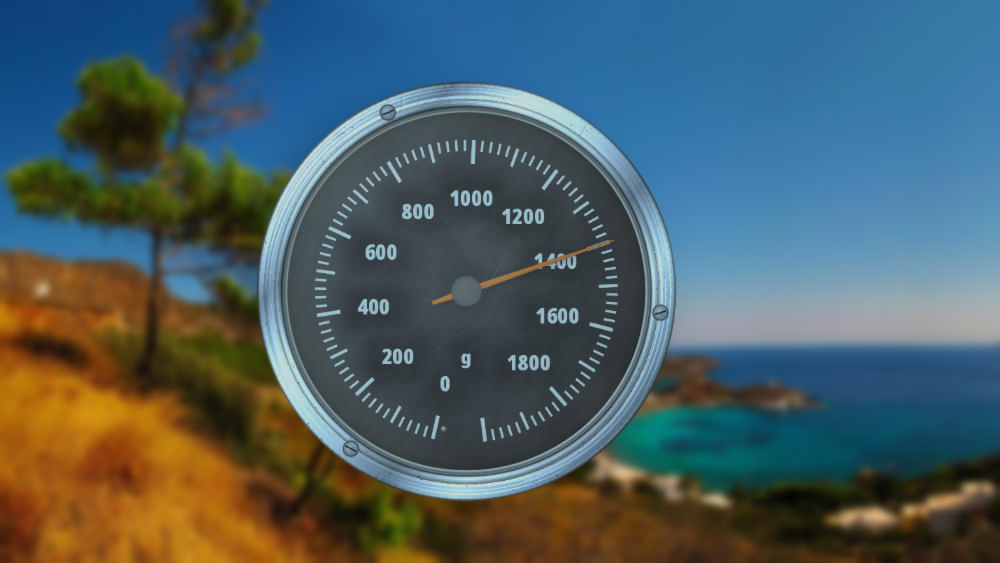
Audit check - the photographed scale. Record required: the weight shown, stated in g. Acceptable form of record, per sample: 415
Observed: 1400
